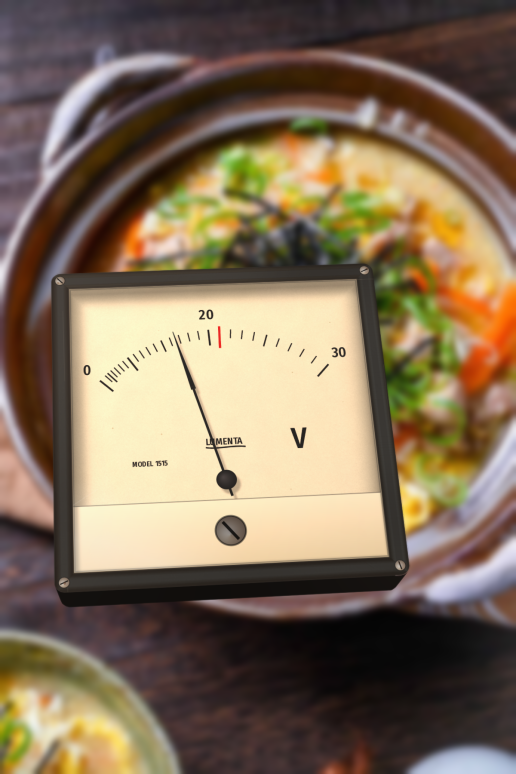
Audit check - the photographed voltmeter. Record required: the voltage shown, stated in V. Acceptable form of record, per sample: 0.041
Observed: 16.5
